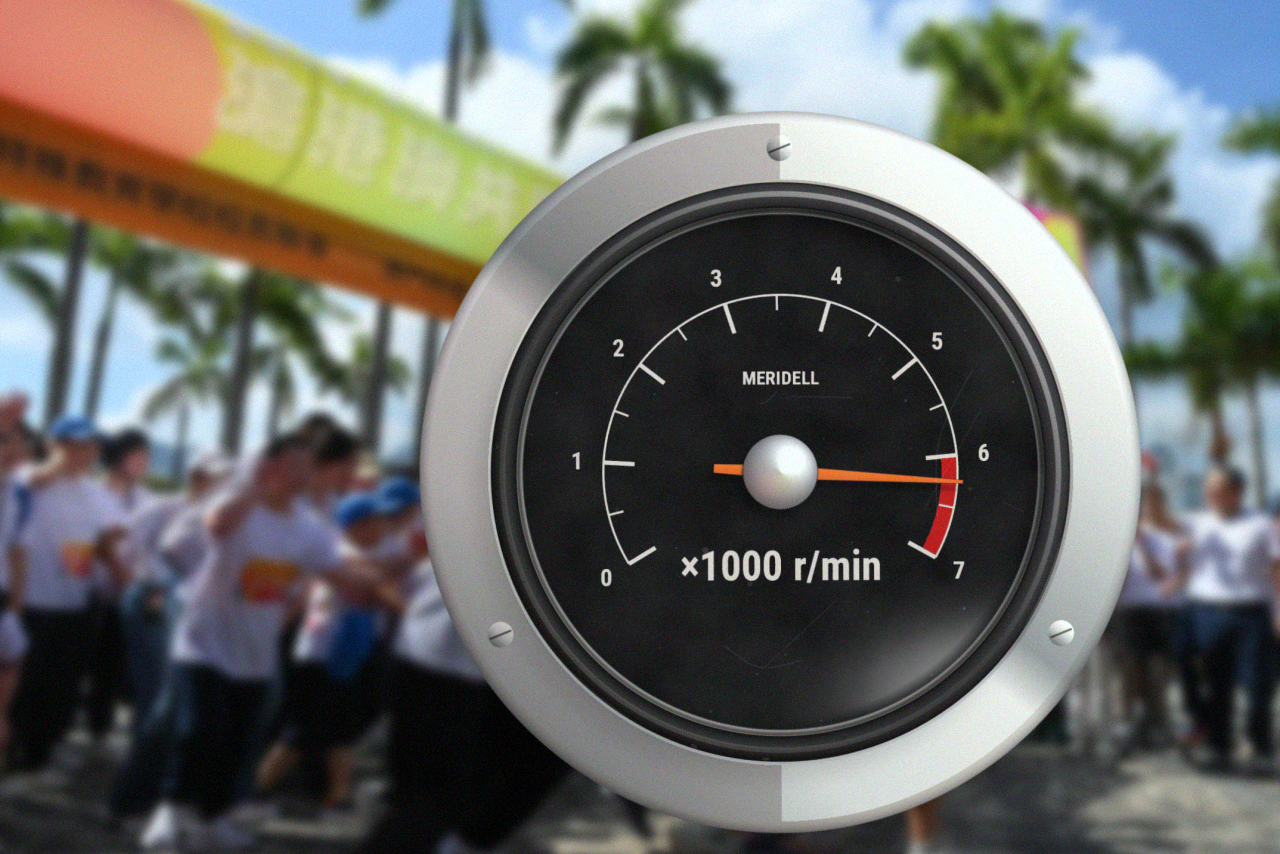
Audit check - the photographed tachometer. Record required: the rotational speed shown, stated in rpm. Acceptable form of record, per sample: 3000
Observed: 6250
